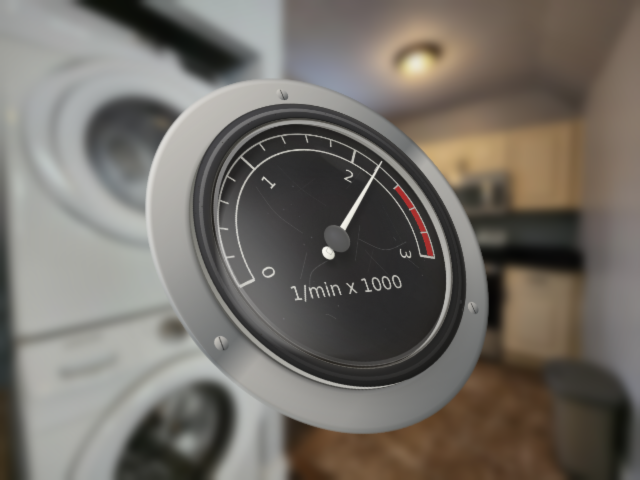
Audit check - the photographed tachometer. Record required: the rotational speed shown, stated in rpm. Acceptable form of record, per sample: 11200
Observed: 2200
